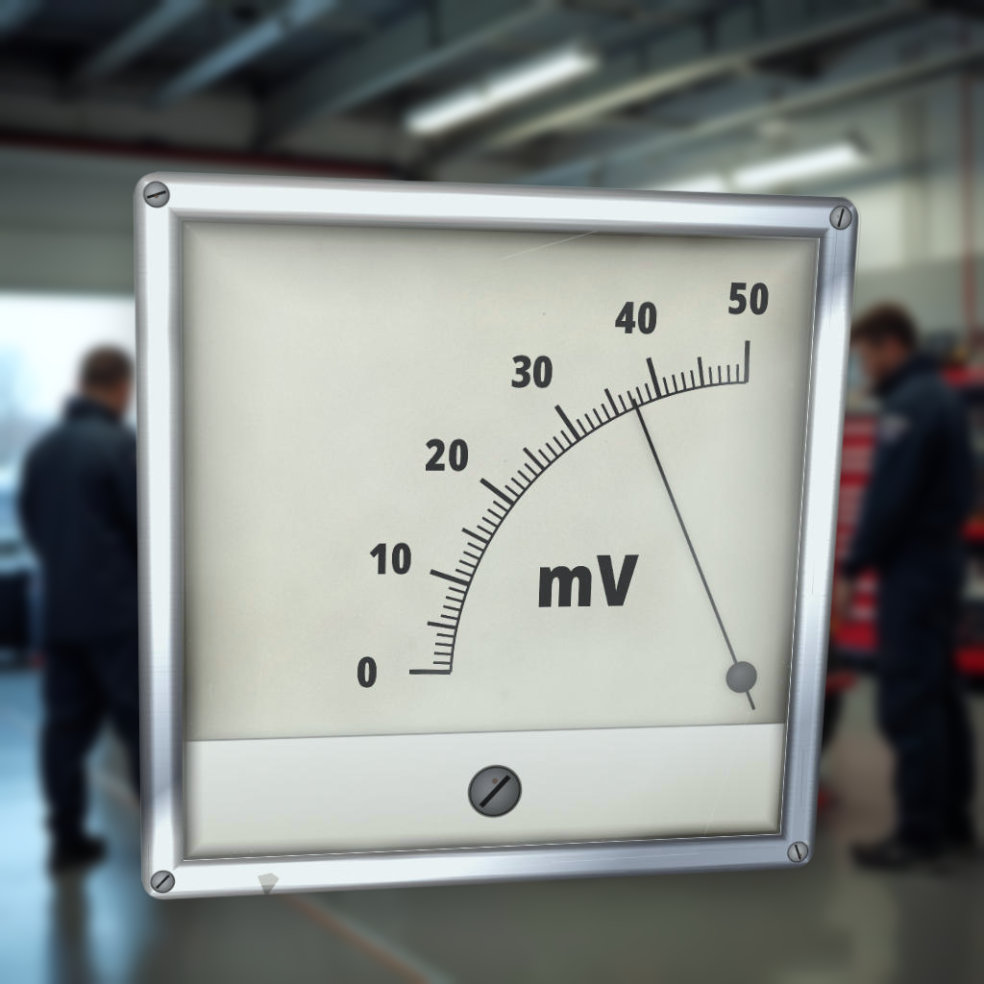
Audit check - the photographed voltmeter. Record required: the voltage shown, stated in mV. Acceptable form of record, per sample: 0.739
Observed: 37
